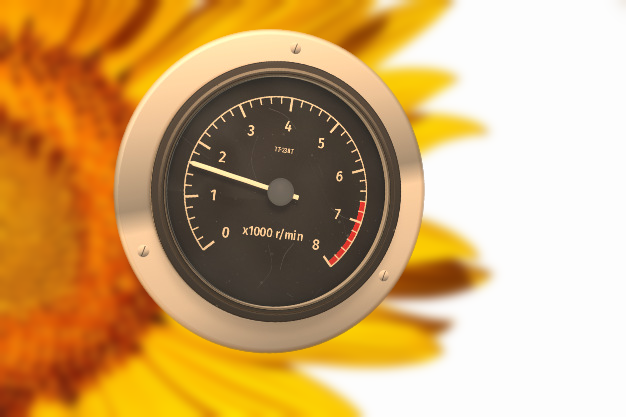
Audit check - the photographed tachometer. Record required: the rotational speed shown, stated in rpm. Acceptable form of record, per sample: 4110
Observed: 1600
